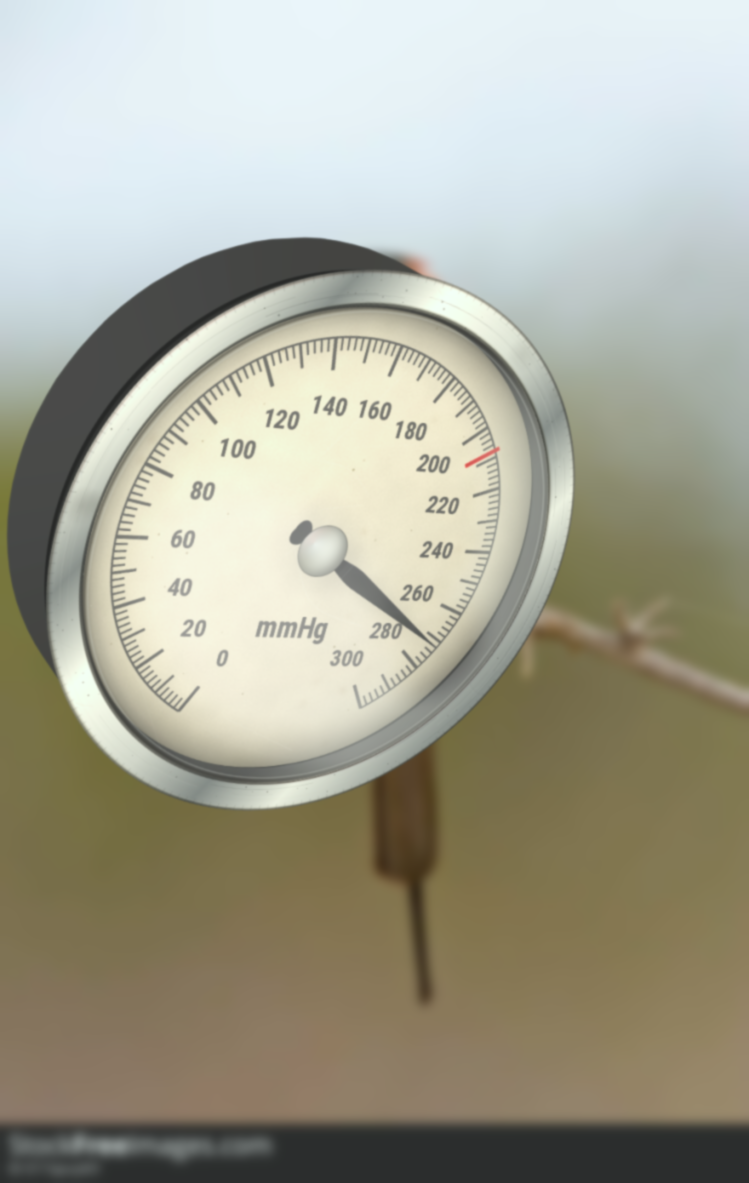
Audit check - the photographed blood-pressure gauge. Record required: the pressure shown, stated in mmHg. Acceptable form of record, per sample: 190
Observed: 272
